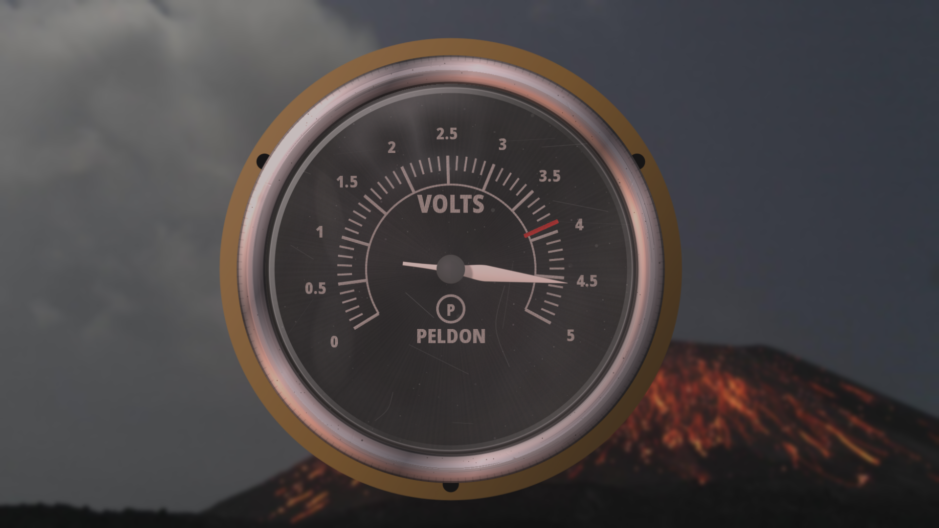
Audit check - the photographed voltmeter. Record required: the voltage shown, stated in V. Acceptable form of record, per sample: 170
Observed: 4.55
